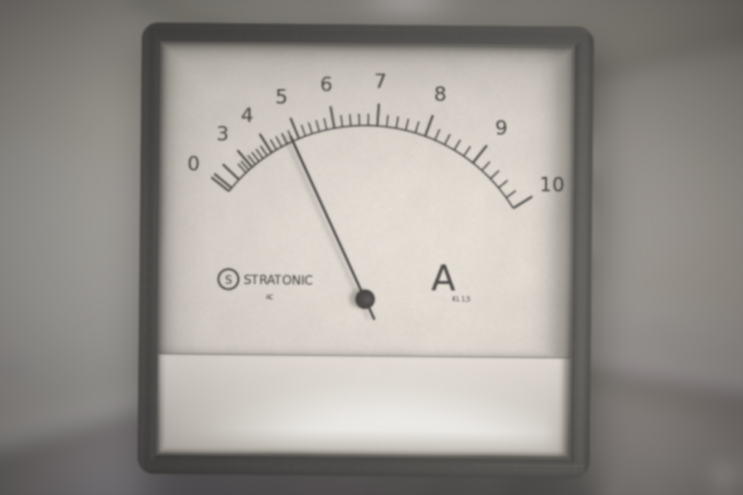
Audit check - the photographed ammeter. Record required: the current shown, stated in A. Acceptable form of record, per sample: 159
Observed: 4.8
